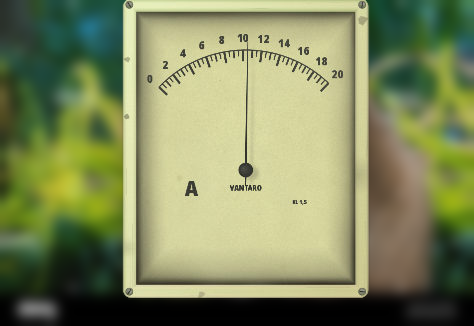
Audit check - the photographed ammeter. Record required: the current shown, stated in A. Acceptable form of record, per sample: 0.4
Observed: 10.5
